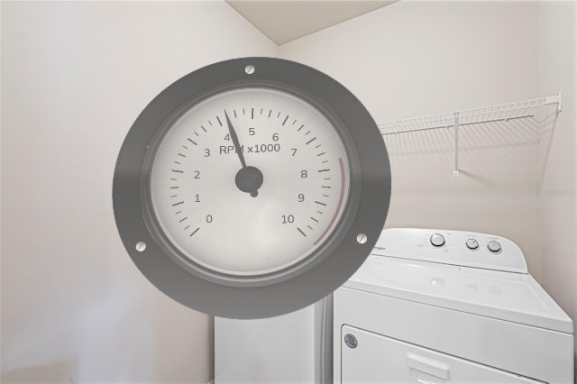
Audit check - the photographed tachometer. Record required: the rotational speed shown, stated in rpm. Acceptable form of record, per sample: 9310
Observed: 4250
